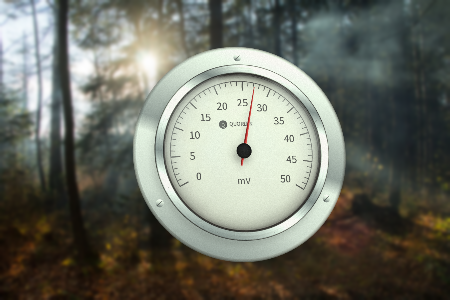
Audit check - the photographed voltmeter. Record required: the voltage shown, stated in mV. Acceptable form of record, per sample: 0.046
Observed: 27
